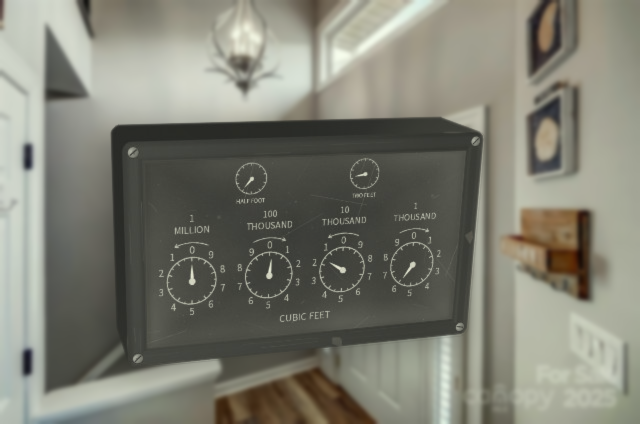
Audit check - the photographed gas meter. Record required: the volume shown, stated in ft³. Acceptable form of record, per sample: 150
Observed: 1600
